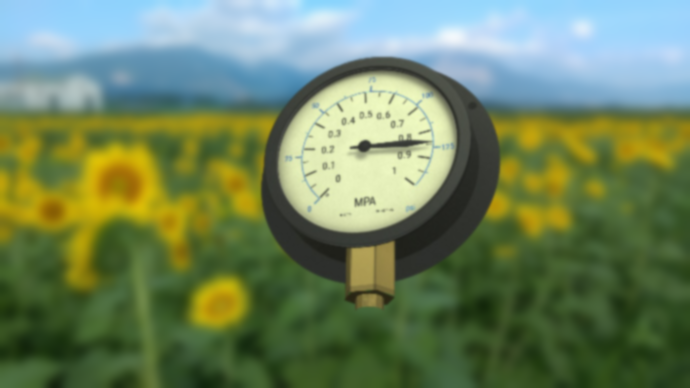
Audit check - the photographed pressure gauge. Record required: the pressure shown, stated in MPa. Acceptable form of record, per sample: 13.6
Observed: 0.85
